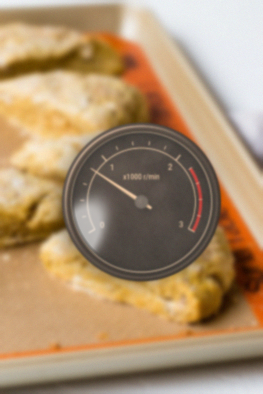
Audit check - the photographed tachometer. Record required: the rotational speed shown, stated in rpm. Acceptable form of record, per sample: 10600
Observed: 800
